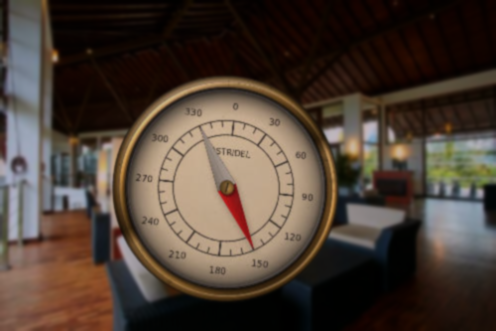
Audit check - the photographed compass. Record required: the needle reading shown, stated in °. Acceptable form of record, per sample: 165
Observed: 150
